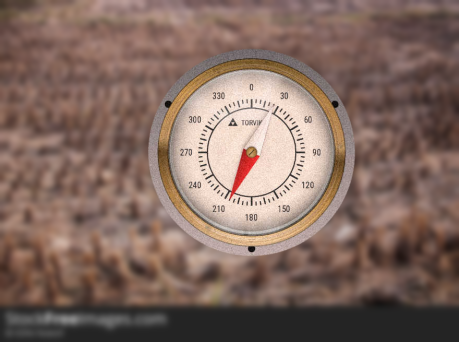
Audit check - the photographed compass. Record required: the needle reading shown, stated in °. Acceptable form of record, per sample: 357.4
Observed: 205
